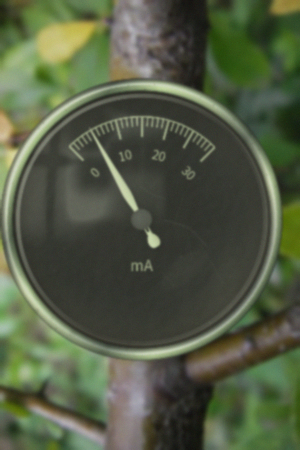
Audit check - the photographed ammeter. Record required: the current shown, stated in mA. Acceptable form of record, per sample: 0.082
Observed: 5
